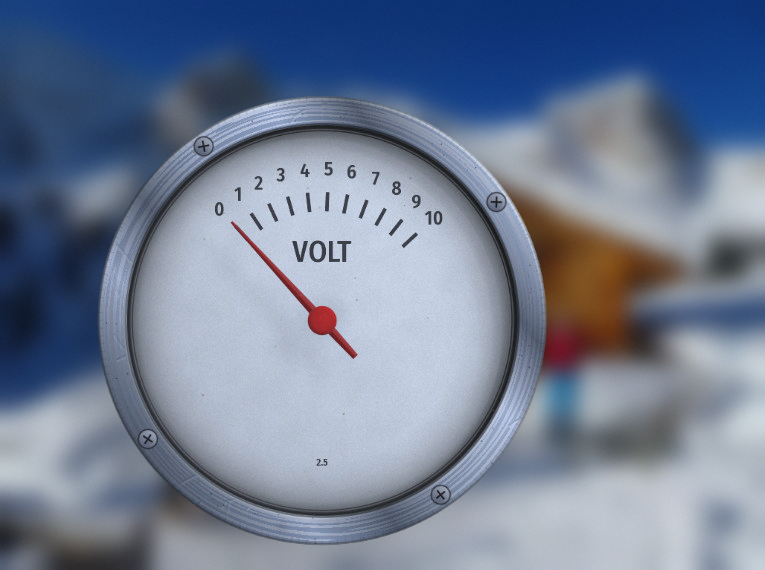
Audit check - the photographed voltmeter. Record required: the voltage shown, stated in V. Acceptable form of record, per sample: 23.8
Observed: 0
